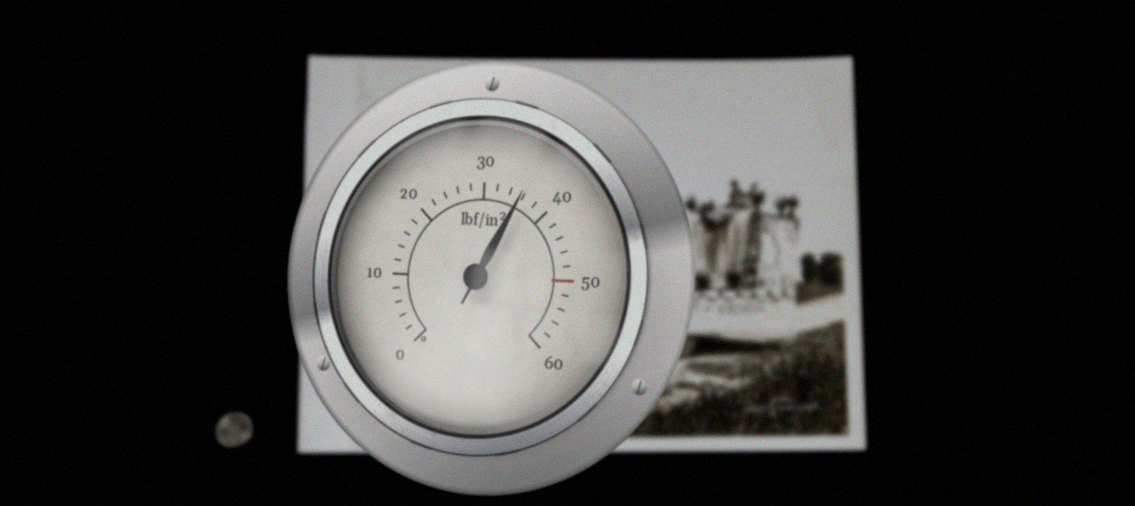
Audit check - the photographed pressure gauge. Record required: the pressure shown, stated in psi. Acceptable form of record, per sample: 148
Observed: 36
